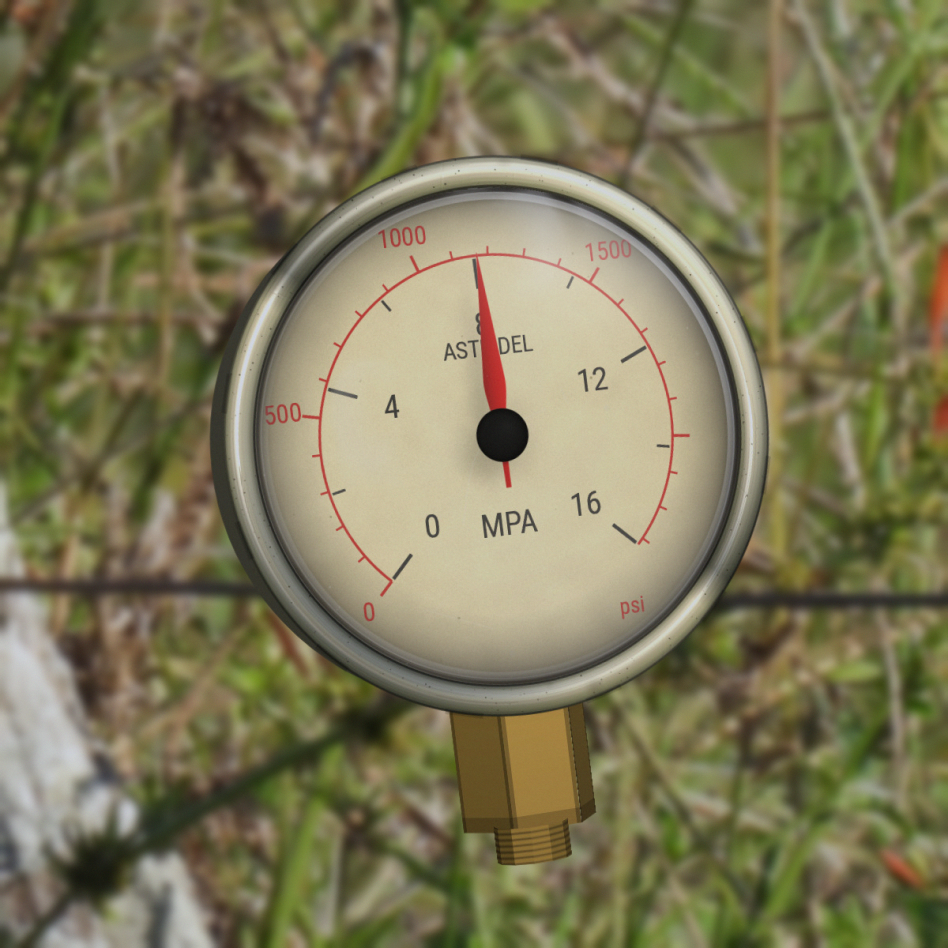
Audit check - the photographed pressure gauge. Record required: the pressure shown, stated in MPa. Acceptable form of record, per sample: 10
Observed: 8
